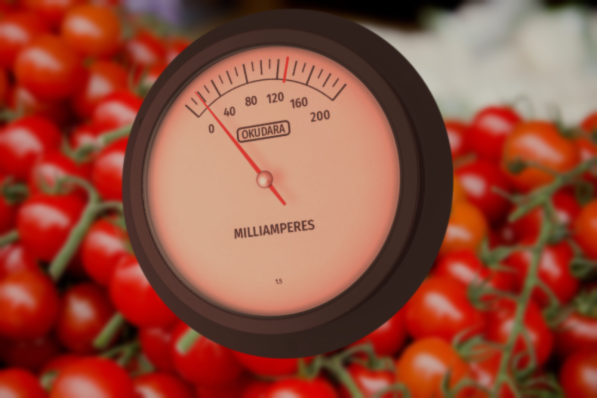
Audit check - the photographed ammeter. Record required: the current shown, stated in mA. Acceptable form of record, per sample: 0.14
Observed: 20
